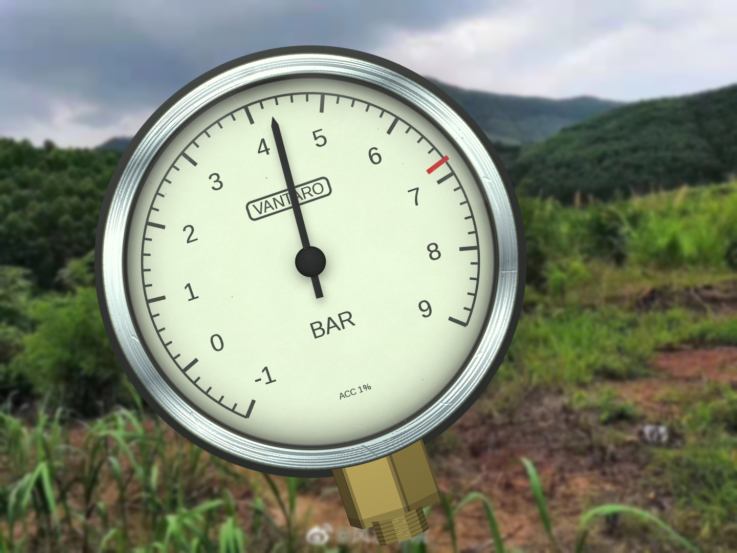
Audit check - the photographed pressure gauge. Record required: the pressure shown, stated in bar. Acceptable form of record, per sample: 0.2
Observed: 4.3
